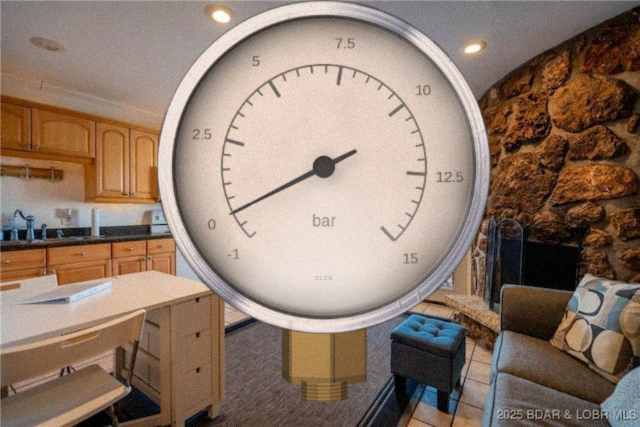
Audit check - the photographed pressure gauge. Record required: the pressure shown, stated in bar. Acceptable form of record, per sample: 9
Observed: 0
